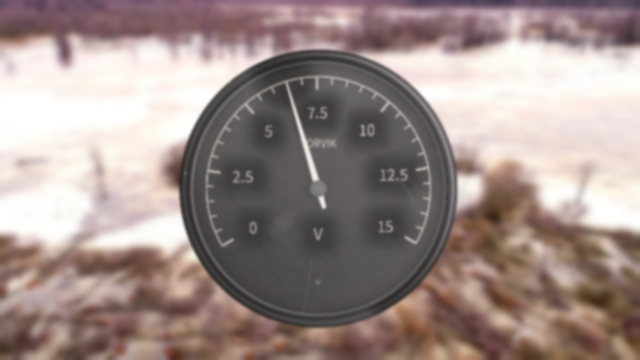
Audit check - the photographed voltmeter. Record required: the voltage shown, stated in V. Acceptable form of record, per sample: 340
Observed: 6.5
